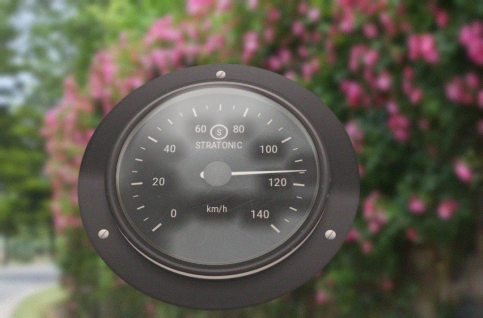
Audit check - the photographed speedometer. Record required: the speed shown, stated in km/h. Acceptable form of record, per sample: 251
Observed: 115
